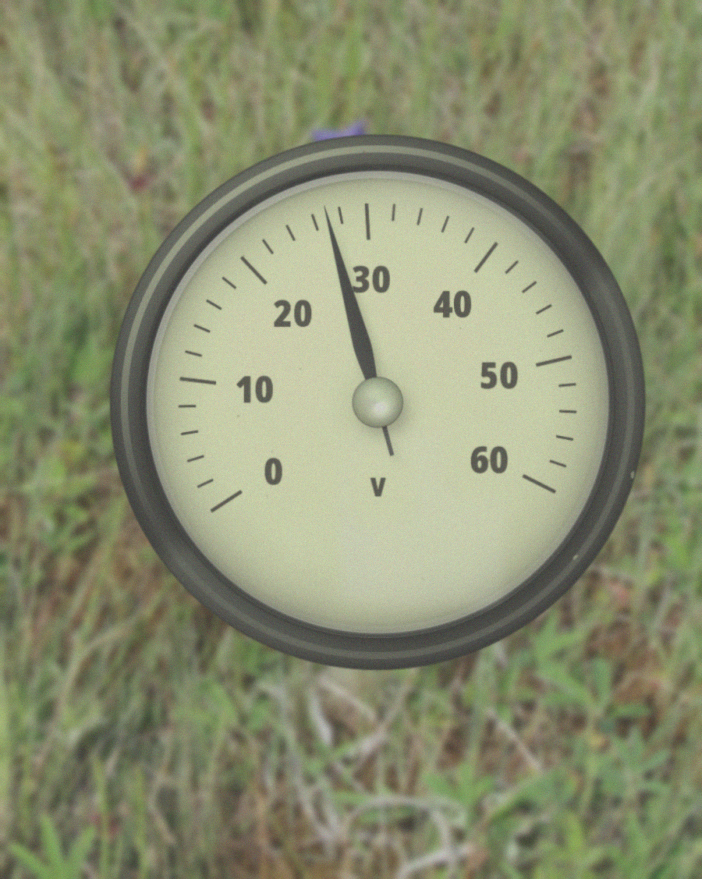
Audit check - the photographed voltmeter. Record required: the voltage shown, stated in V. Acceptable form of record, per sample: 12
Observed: 27
